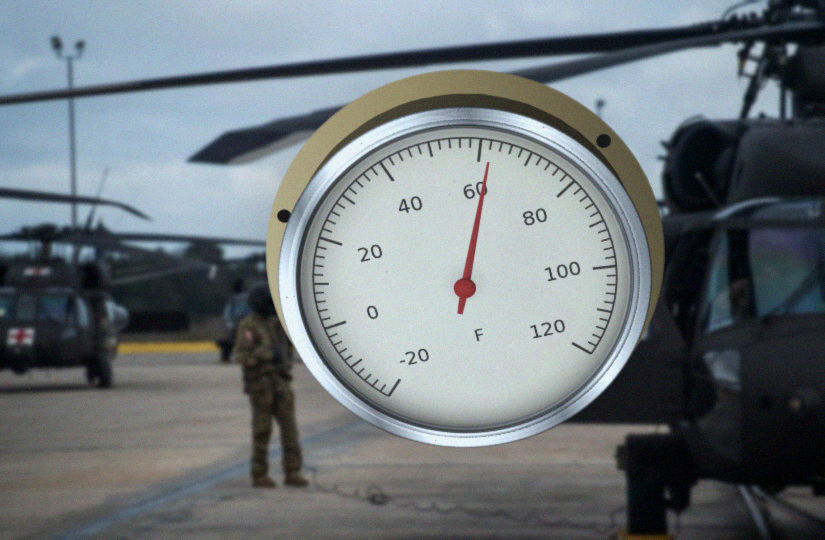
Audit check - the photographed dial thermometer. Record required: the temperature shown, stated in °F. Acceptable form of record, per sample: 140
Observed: 62
